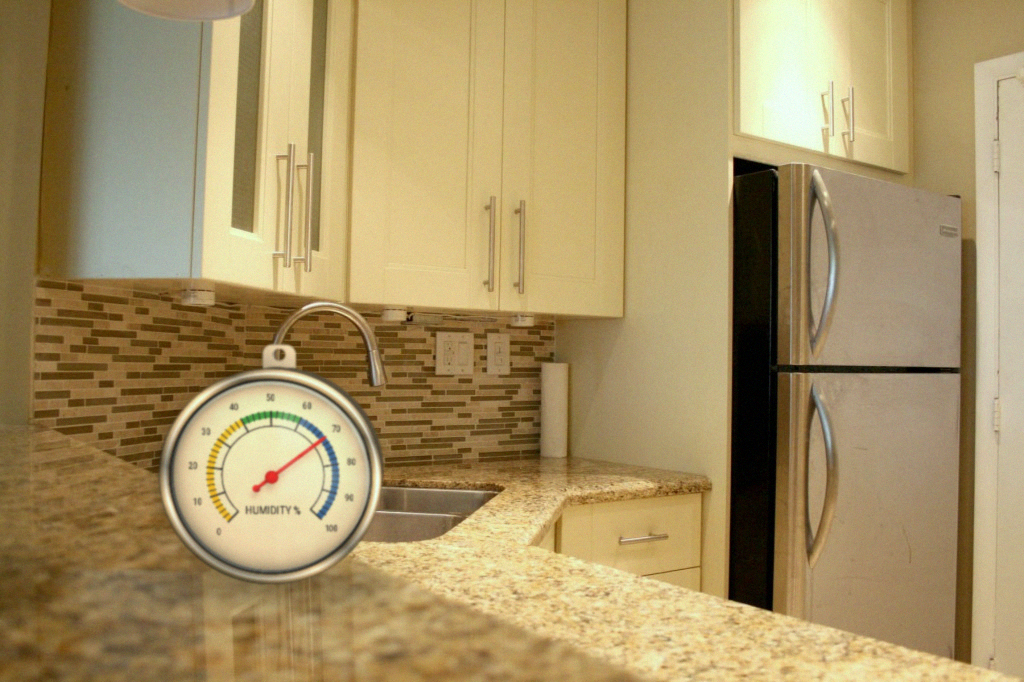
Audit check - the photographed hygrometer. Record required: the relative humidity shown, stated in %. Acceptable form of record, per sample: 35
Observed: 70
